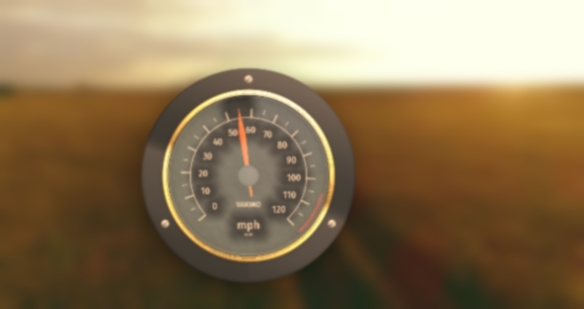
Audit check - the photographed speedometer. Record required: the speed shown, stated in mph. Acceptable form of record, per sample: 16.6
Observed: 55
